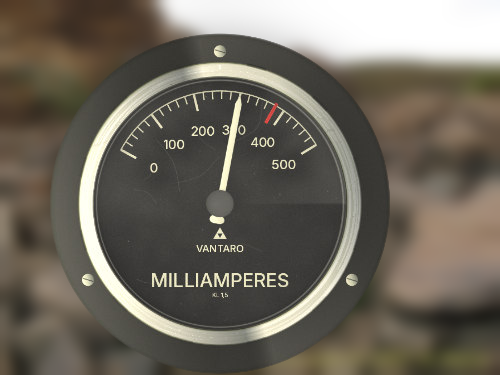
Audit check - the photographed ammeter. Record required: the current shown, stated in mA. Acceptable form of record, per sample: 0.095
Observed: 300
